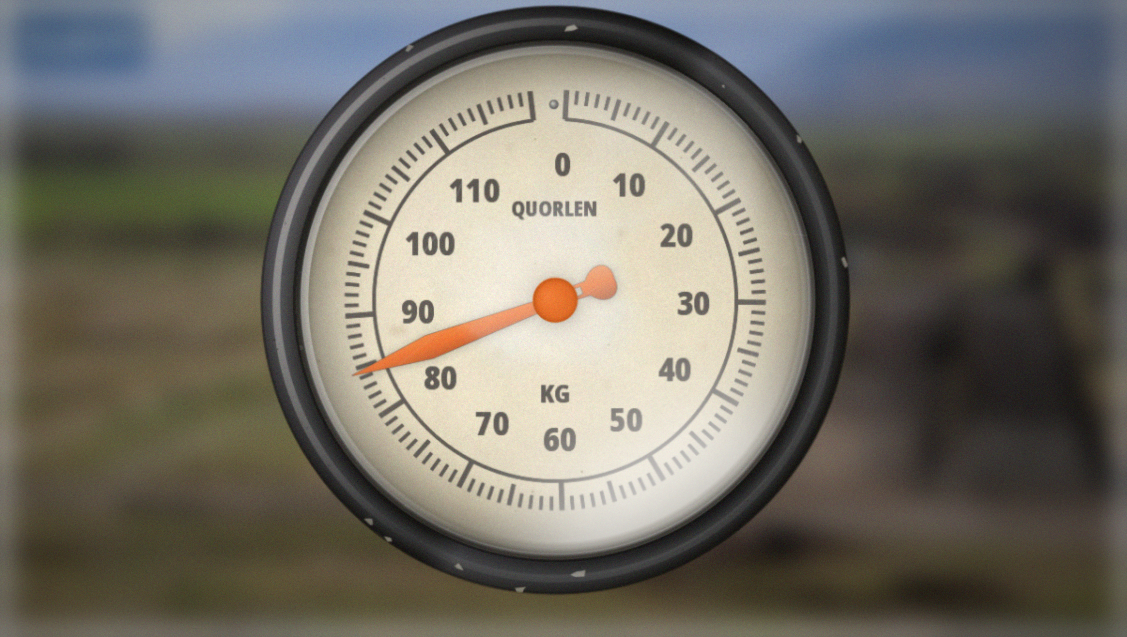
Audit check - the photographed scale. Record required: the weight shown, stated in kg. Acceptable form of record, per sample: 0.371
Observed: 84.5
